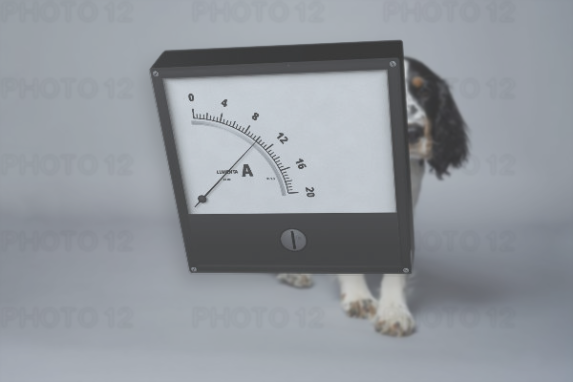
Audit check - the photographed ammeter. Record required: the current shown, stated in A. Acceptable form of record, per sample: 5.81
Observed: 10
